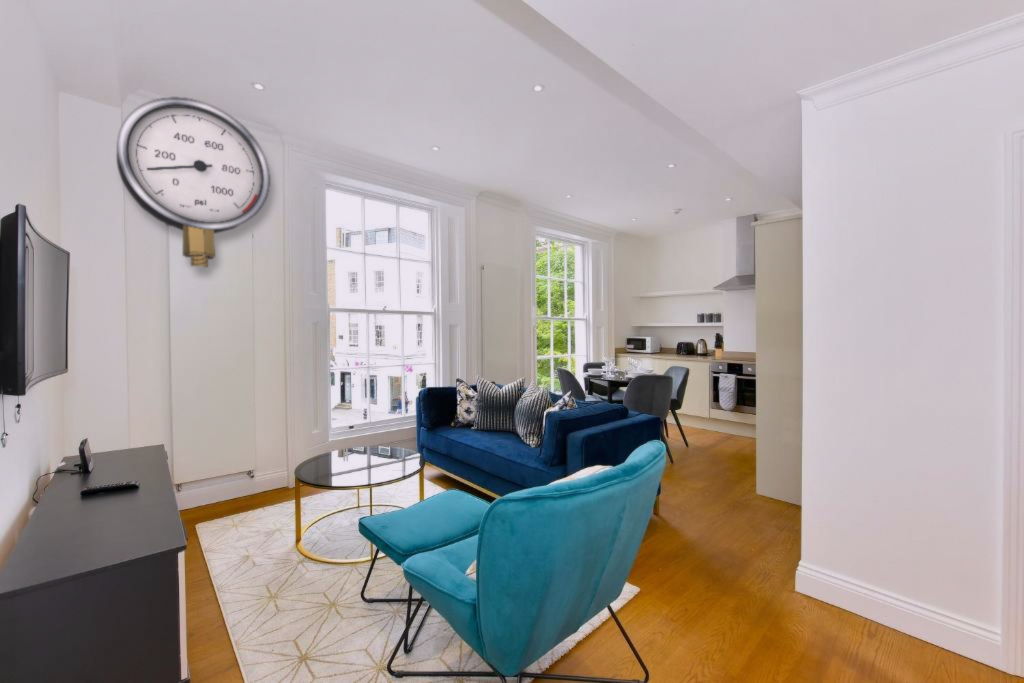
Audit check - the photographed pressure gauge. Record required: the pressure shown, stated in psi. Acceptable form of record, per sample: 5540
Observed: 100
